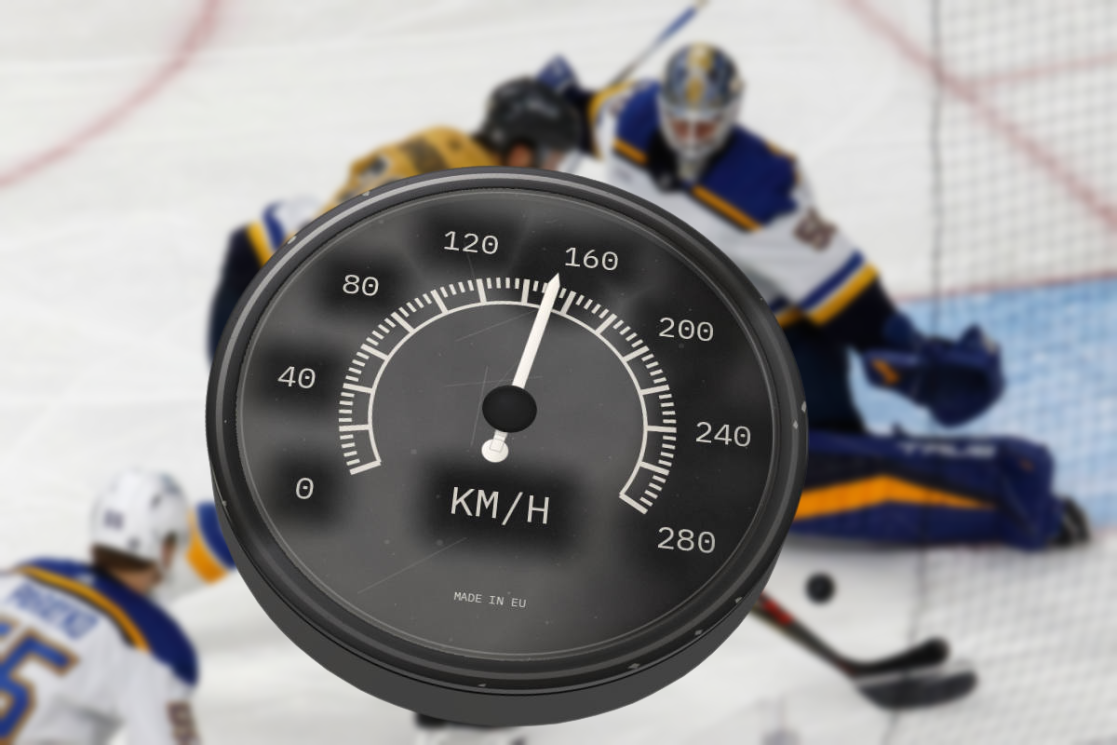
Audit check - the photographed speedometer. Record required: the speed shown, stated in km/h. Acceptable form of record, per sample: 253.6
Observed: 152
